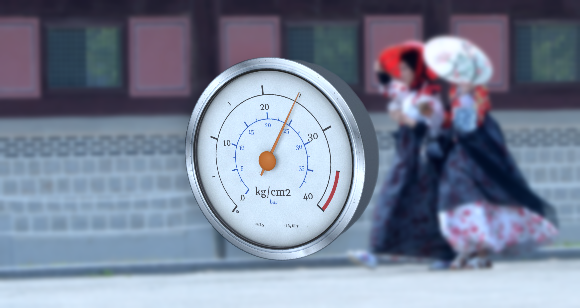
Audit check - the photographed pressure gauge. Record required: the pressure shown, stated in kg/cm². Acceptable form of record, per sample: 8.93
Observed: 25
